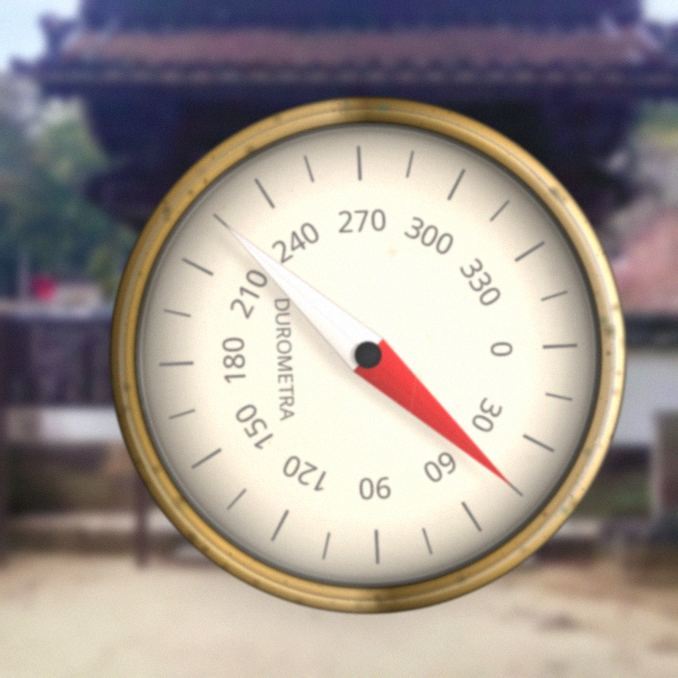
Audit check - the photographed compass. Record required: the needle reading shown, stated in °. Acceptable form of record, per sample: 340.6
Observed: 45
